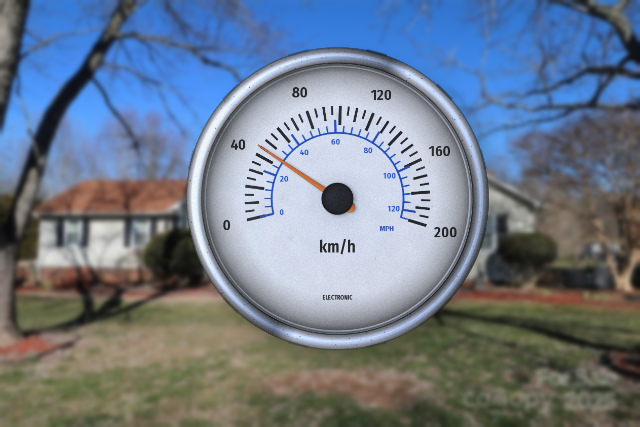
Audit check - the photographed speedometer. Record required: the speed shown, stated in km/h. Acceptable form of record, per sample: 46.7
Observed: 45
